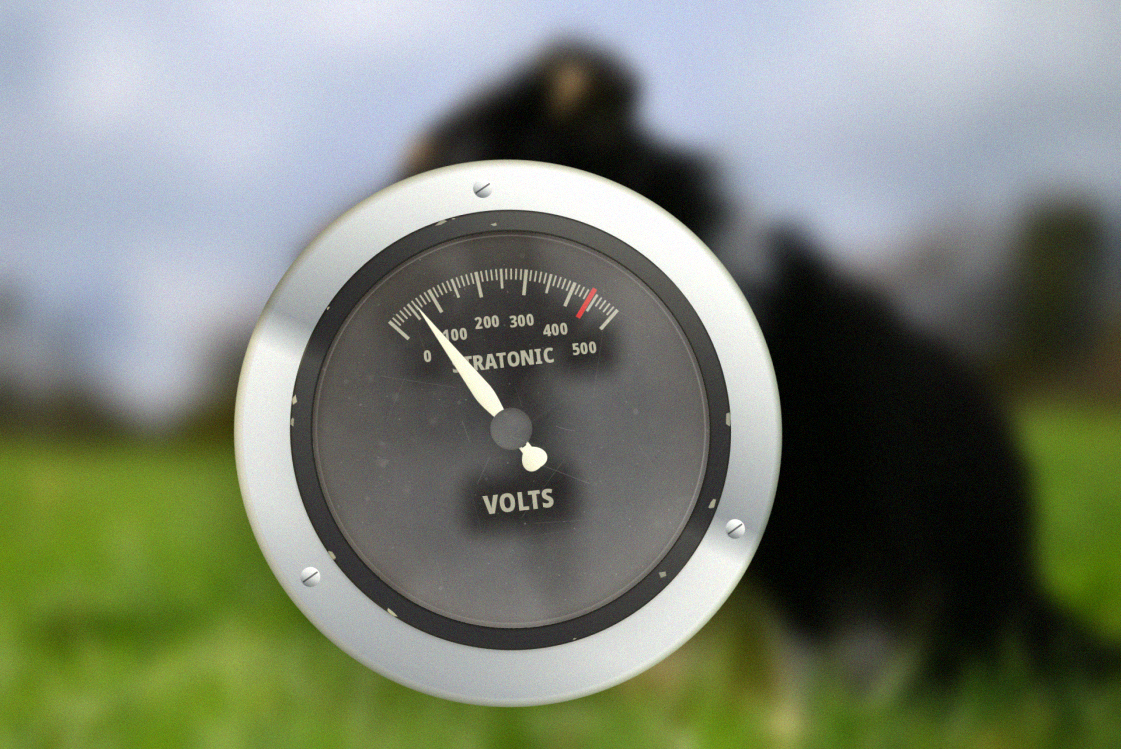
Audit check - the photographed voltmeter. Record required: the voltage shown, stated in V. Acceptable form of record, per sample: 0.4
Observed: 60
